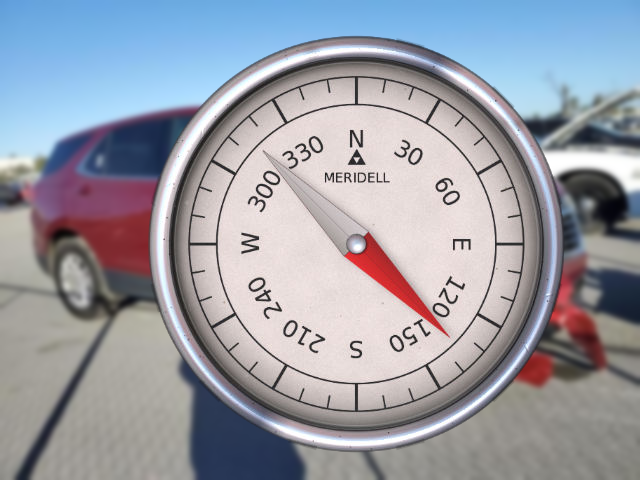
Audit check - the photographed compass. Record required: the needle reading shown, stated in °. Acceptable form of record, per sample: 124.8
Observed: 135
